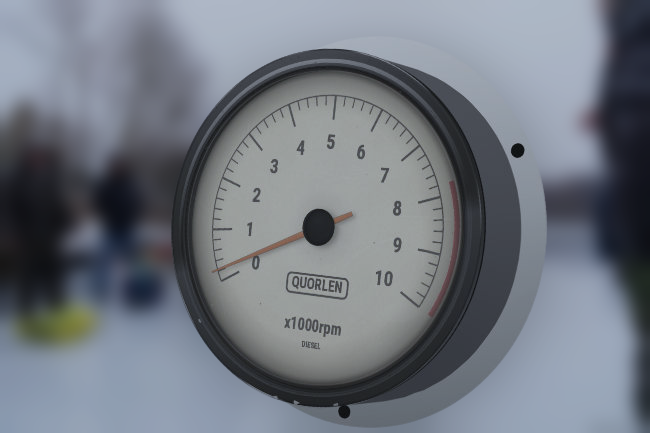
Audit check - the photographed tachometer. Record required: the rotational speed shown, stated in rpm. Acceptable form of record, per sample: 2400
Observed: 200
